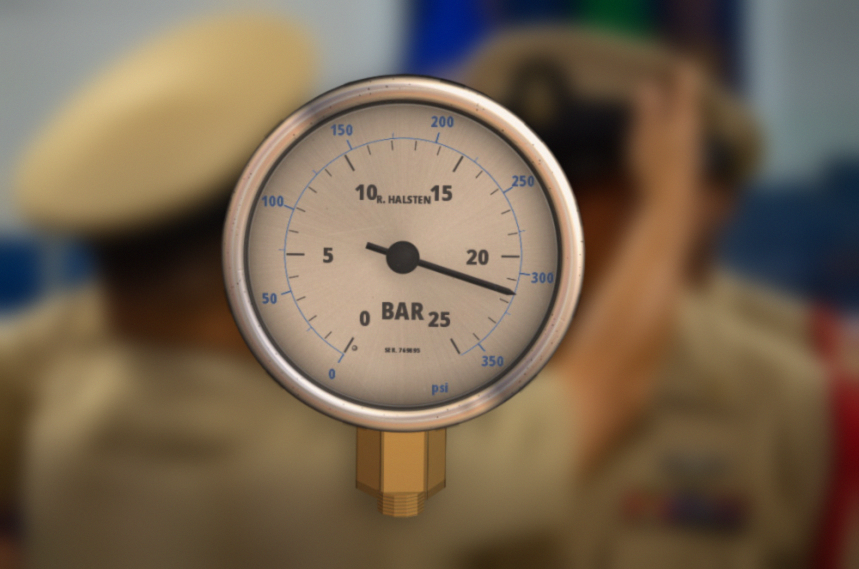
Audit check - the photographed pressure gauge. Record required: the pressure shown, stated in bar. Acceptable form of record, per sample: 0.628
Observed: 21.5
